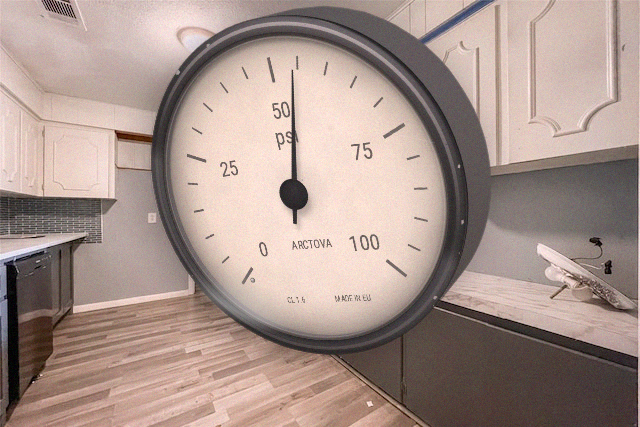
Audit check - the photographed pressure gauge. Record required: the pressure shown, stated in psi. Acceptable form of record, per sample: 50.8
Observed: 55
